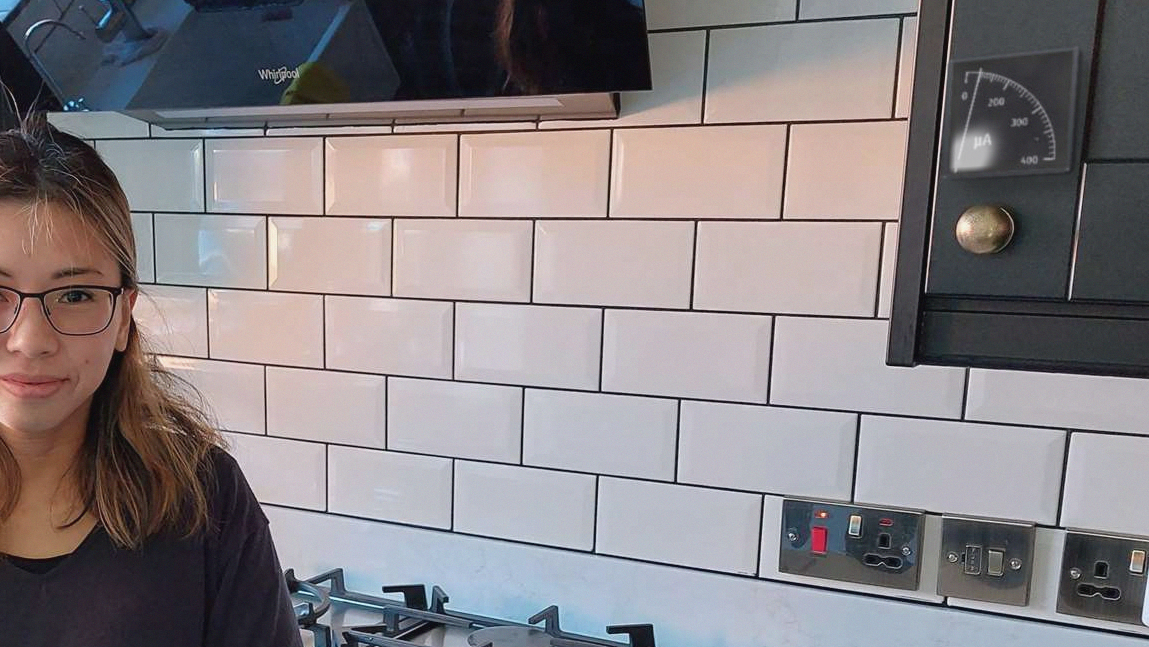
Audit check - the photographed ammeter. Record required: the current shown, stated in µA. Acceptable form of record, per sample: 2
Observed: 100
